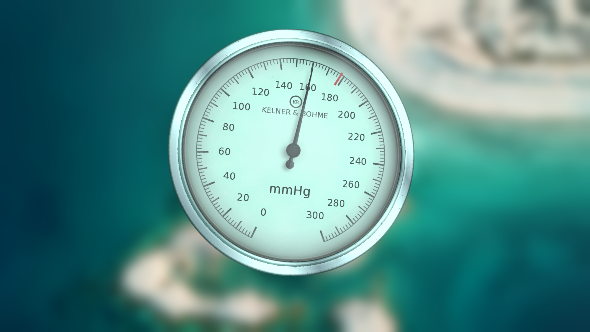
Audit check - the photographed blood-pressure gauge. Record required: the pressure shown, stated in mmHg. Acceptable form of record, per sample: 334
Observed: 160
